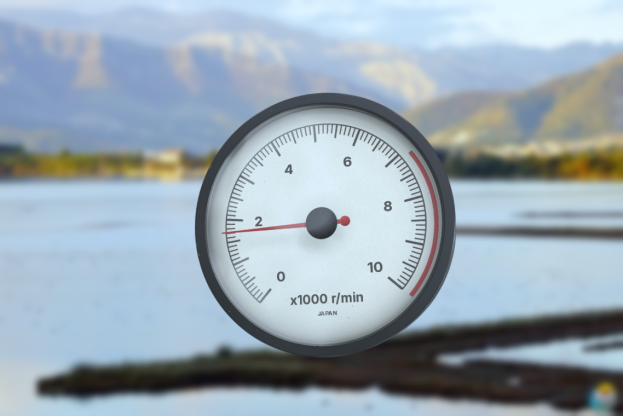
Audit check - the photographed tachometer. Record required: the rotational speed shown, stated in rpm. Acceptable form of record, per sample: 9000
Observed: 1700
